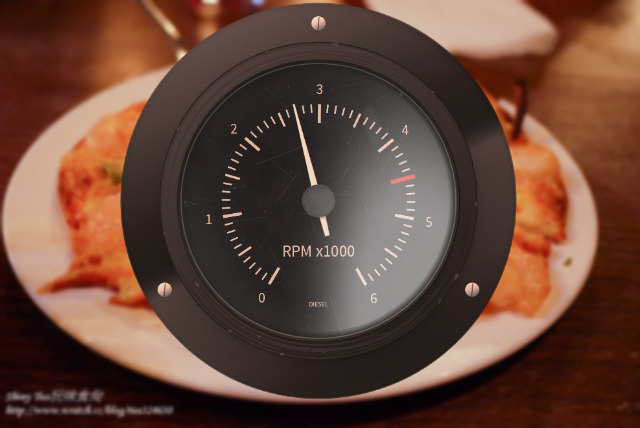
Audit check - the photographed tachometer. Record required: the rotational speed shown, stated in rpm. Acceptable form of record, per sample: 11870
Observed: 2700
